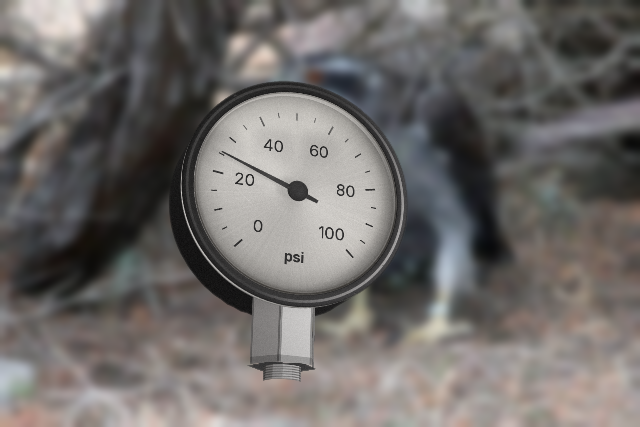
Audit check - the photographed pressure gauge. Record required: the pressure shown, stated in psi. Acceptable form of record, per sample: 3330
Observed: 25
